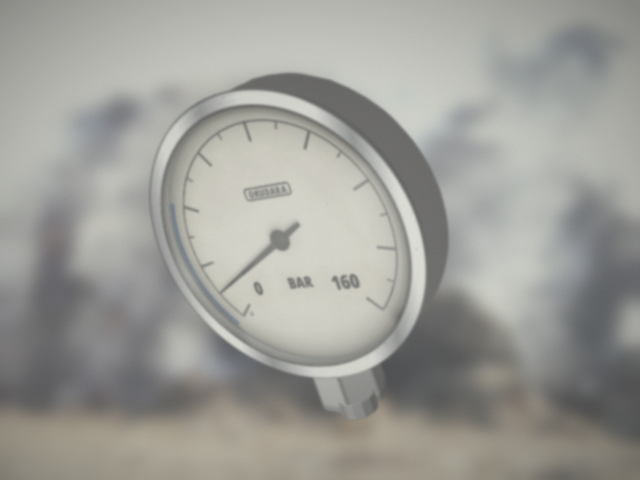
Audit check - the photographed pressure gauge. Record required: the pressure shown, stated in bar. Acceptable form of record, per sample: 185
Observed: 10
